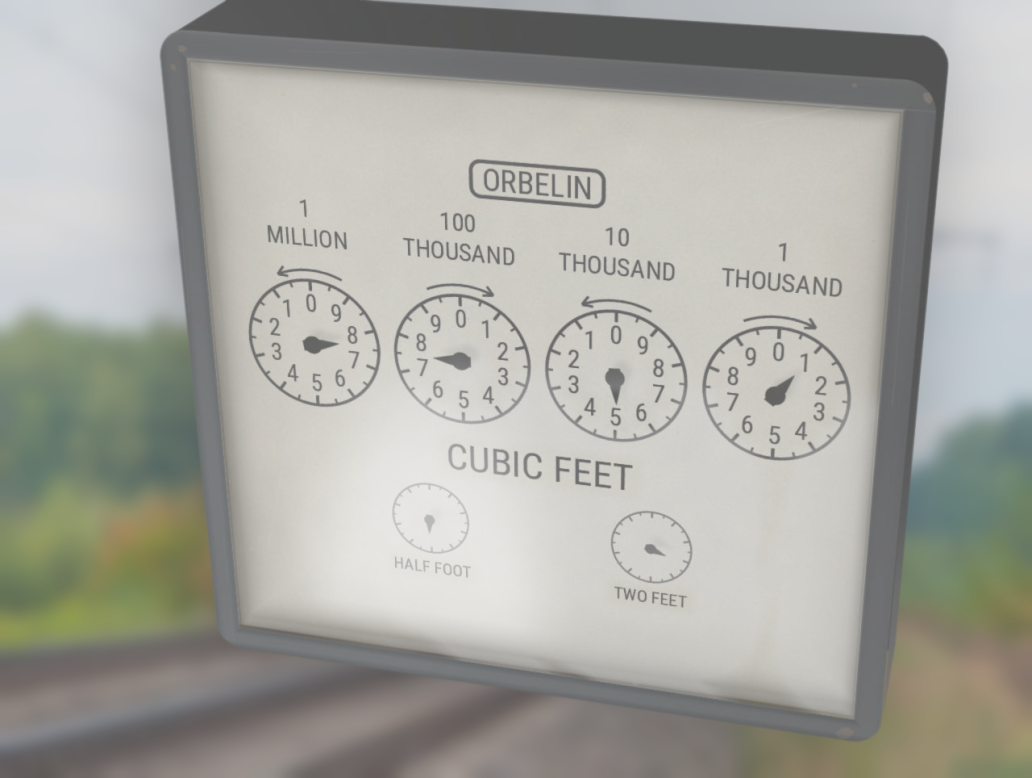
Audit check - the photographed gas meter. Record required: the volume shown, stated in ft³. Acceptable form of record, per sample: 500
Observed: 775100
